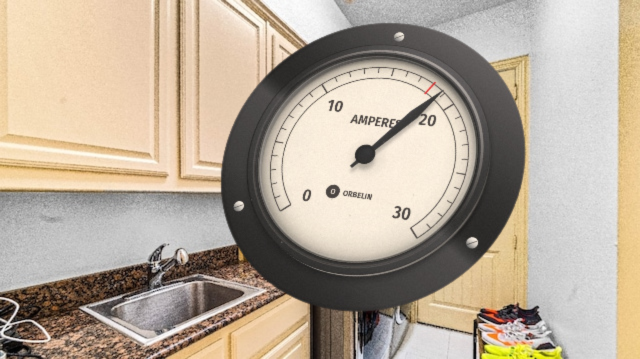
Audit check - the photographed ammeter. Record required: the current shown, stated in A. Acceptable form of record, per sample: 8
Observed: 19
